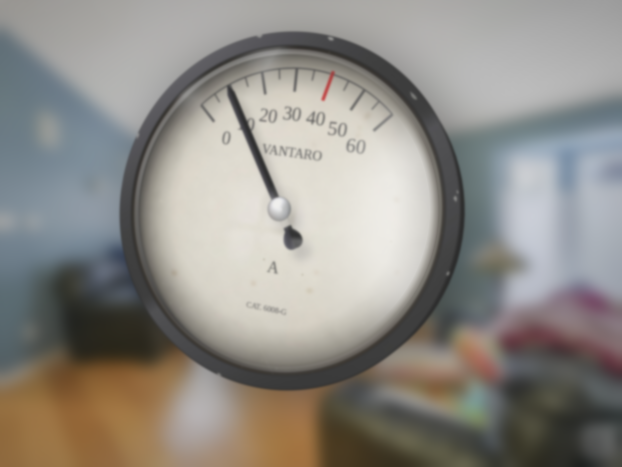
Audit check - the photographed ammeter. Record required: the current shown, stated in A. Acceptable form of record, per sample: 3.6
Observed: 10
